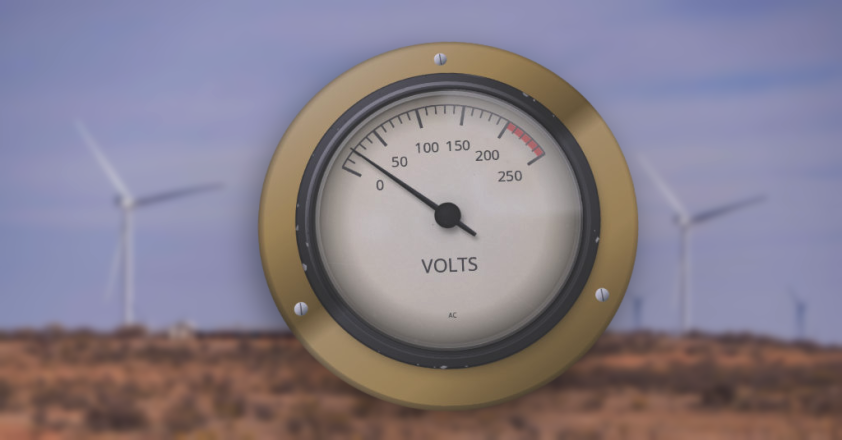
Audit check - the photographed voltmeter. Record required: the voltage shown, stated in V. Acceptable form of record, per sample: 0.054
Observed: 20
